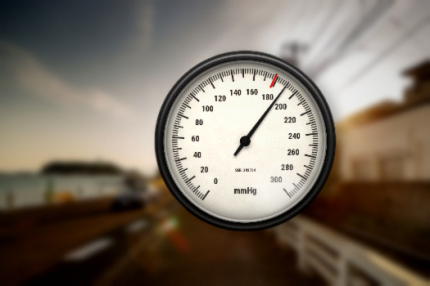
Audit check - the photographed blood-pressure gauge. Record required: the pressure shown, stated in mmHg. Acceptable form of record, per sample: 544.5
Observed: 190
